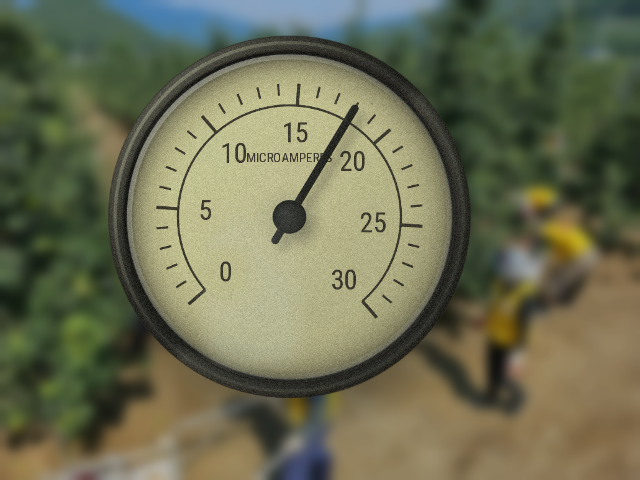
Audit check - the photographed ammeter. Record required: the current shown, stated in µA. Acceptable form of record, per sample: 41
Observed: 18
